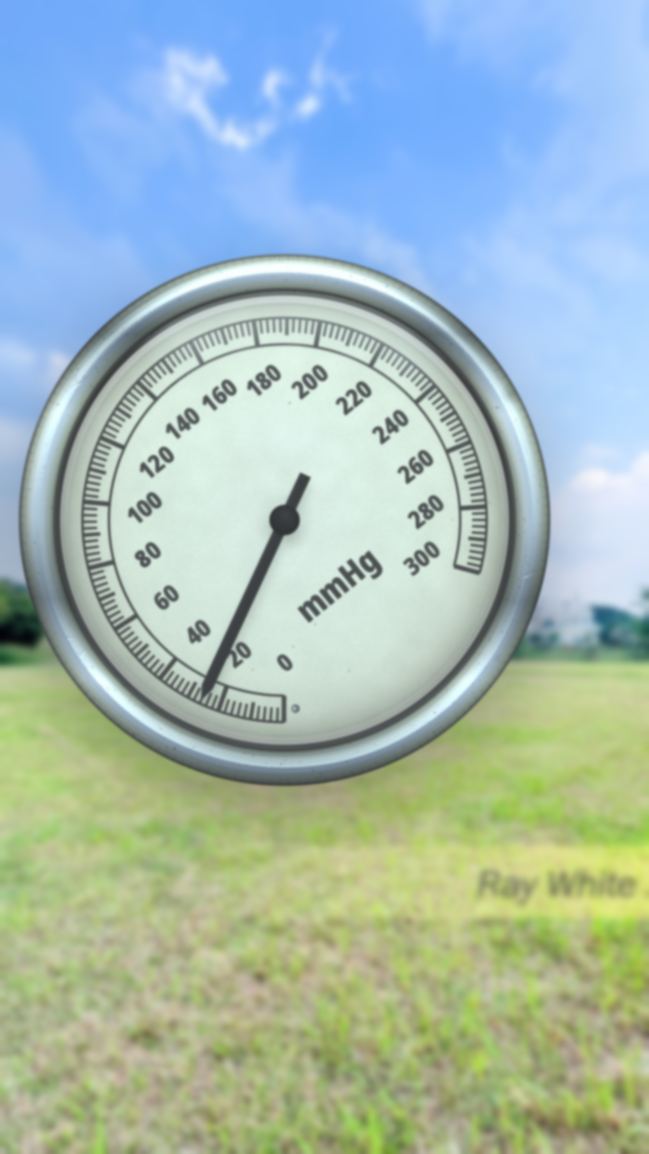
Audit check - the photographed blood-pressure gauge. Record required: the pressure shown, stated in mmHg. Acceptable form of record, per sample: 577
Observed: 26
